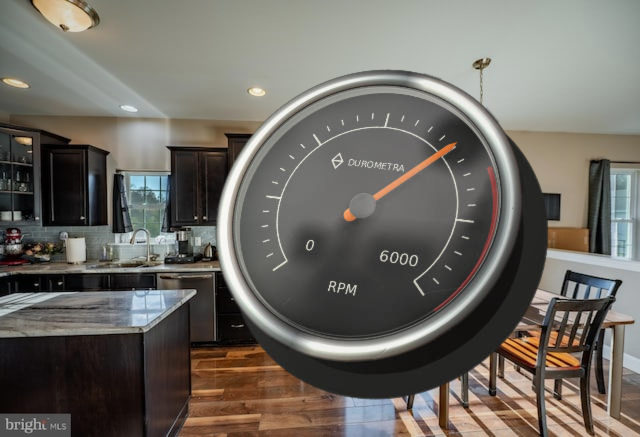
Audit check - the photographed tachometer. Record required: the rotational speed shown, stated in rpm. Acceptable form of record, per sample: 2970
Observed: 4000
